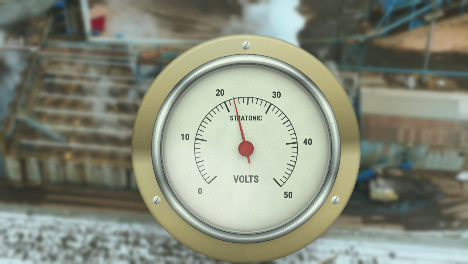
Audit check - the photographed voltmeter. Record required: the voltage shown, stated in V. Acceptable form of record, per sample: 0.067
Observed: 22
